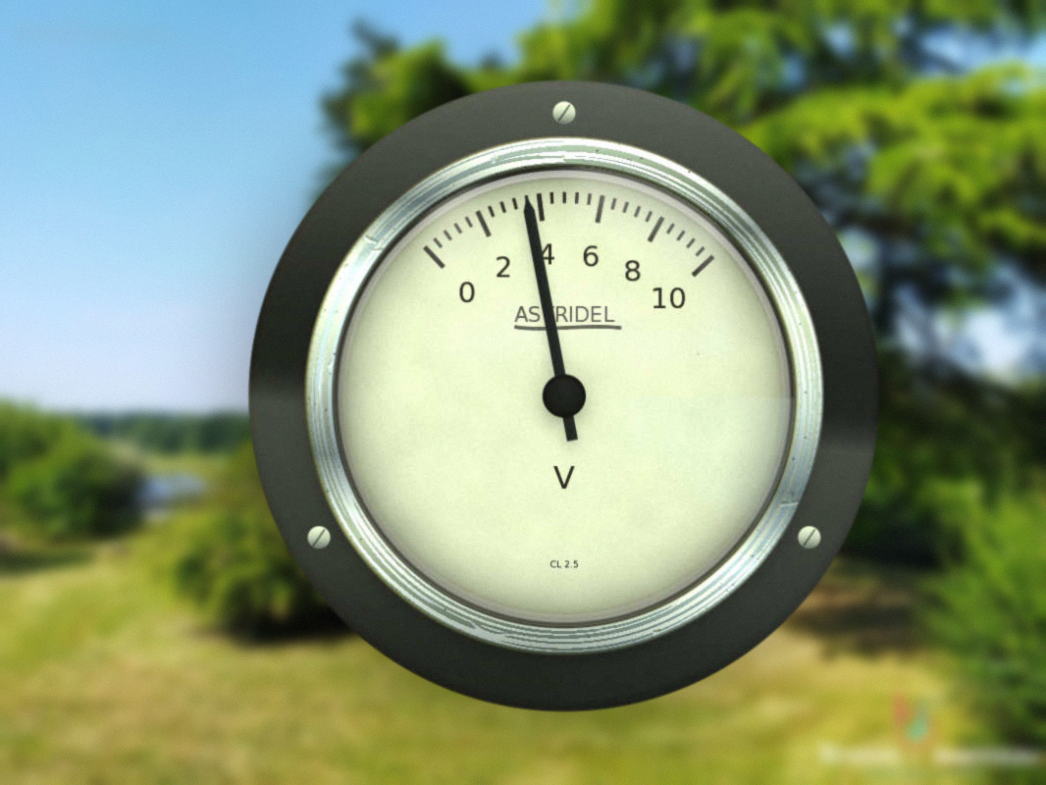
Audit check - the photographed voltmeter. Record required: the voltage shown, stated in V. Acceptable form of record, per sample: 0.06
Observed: 3.6
